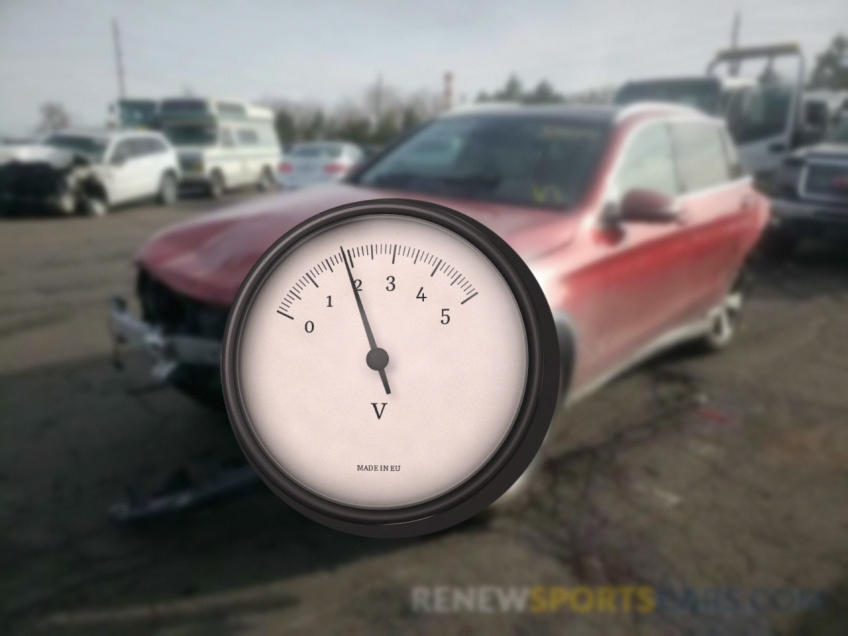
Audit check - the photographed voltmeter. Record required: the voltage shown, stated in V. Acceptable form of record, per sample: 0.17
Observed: 1.9
